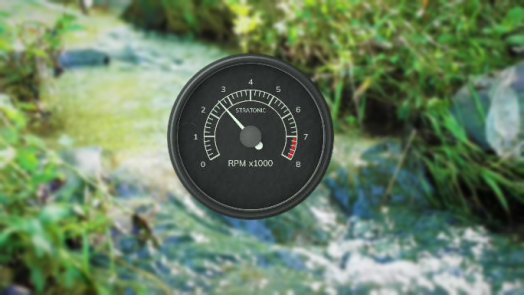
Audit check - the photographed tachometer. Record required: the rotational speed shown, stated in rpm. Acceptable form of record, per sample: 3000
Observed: 2600
